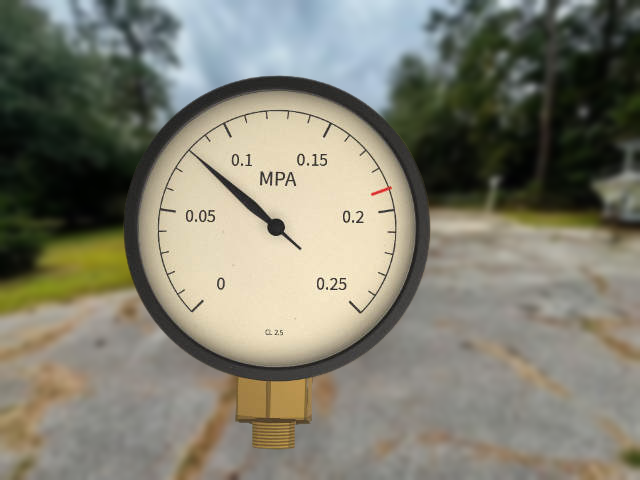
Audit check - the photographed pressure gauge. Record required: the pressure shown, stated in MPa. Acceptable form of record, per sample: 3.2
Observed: 0.08
